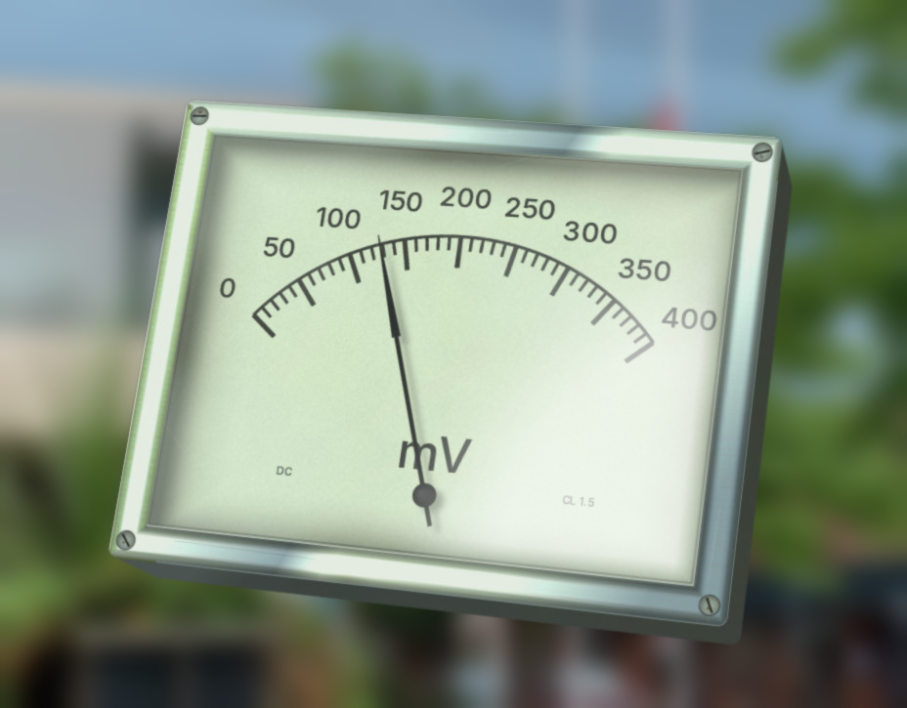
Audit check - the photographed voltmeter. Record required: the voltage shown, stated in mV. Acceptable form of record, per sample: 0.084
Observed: 130
